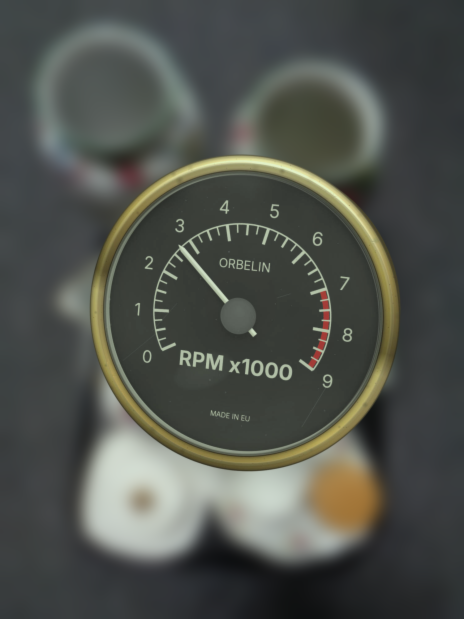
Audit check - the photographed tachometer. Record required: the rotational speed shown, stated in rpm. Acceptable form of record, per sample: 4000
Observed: 2750
